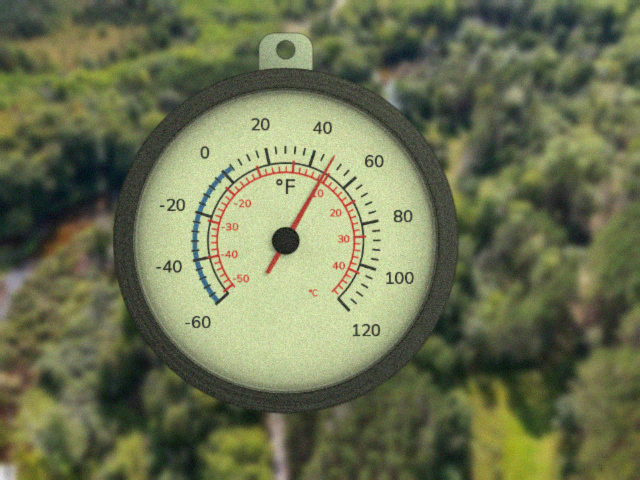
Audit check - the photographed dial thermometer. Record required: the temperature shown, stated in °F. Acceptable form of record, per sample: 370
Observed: 48
